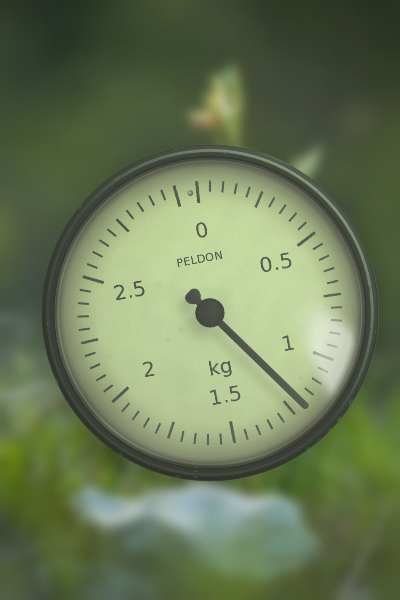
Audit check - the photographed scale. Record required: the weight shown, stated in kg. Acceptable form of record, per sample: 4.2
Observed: 1.2
